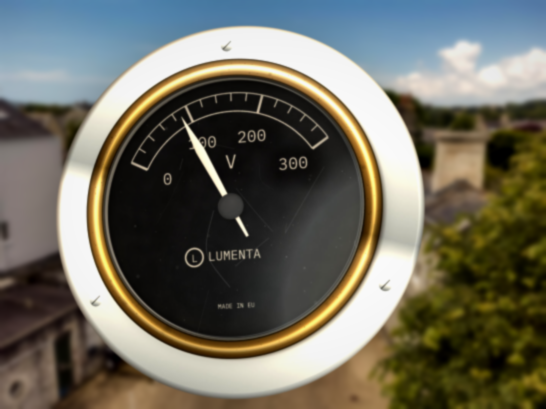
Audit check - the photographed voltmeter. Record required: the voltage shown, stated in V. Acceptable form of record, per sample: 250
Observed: 90
